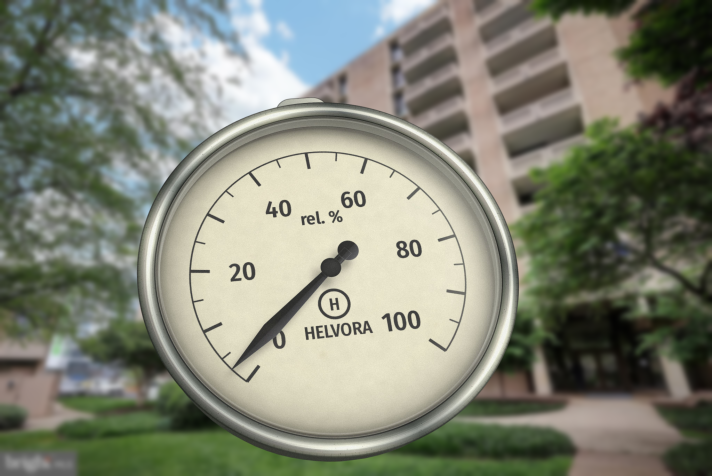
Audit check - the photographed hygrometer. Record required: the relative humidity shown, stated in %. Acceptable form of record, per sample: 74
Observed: 2.5
